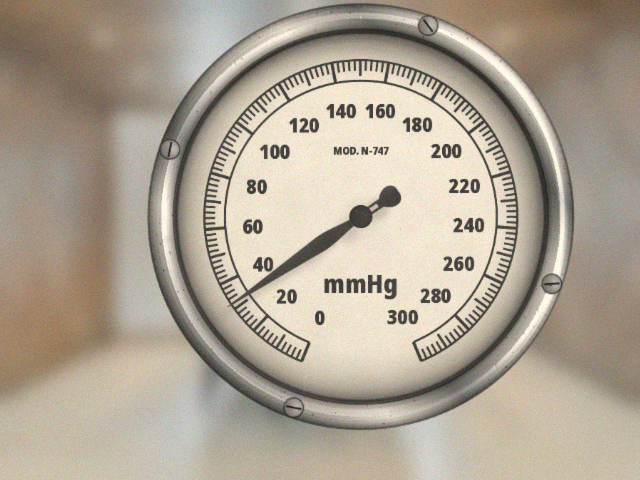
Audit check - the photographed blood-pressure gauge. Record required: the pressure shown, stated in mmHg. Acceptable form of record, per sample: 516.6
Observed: 32
